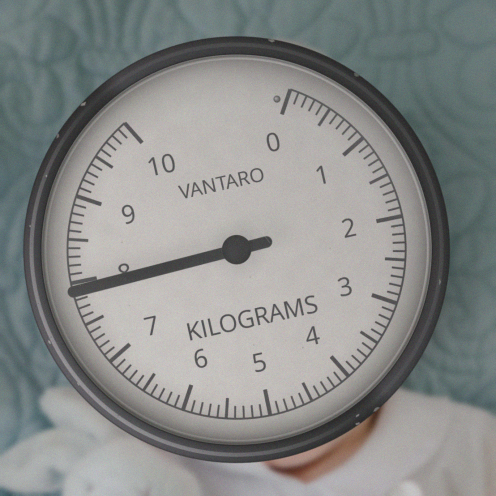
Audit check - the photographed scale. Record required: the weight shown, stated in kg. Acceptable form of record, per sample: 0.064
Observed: 7.9
